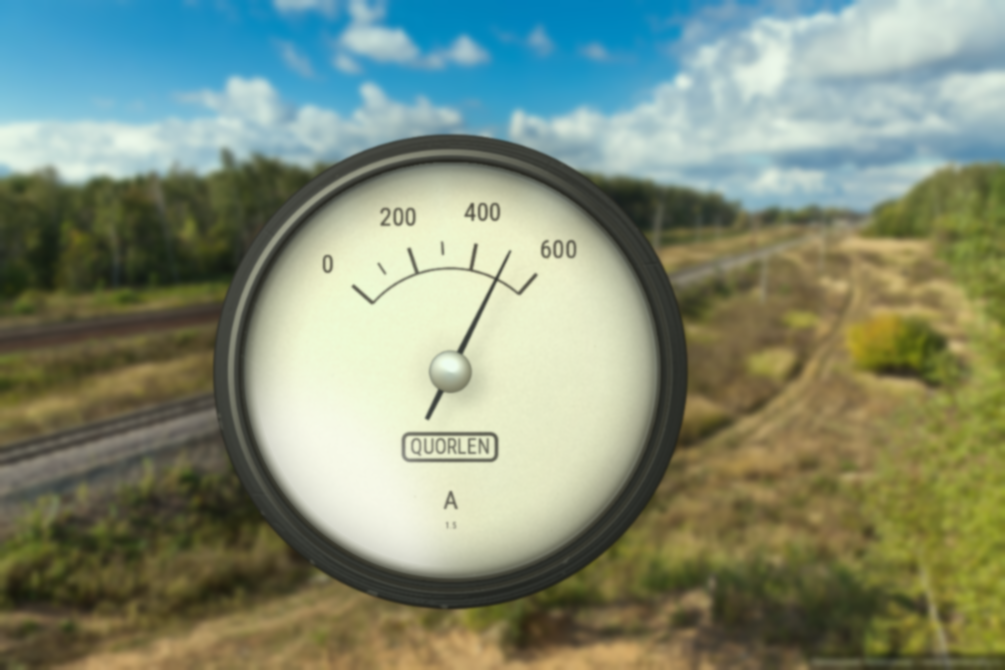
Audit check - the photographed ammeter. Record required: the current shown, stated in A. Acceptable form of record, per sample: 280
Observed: 500
